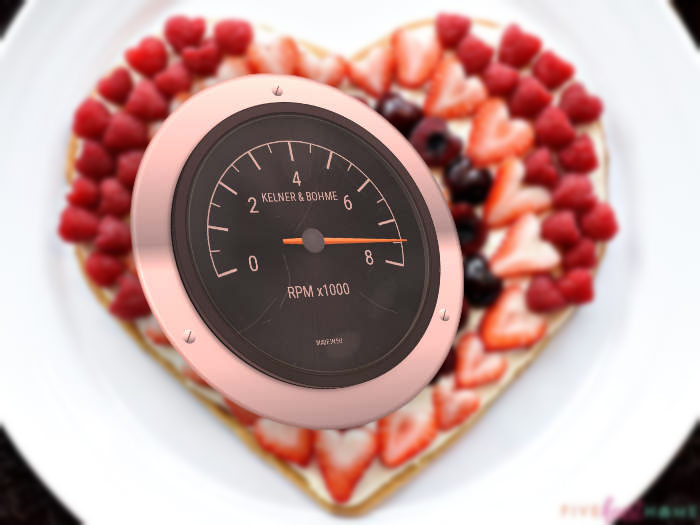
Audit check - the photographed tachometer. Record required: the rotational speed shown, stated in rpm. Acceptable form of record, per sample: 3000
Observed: 7500
